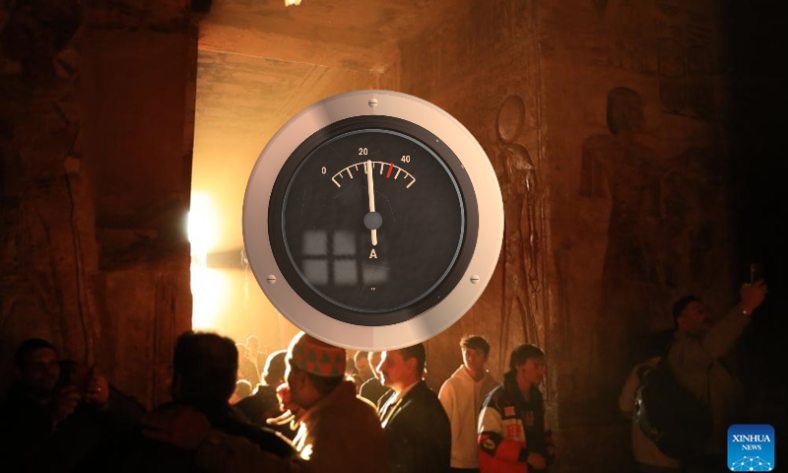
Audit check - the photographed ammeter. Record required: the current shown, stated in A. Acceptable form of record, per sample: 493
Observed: 22.5
